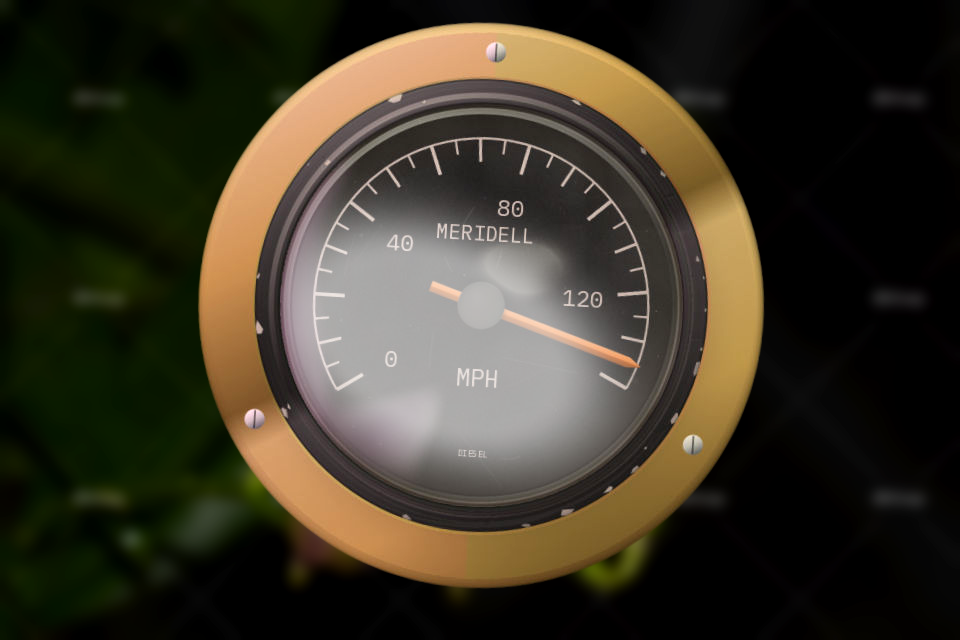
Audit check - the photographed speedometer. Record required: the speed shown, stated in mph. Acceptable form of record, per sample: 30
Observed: 135
